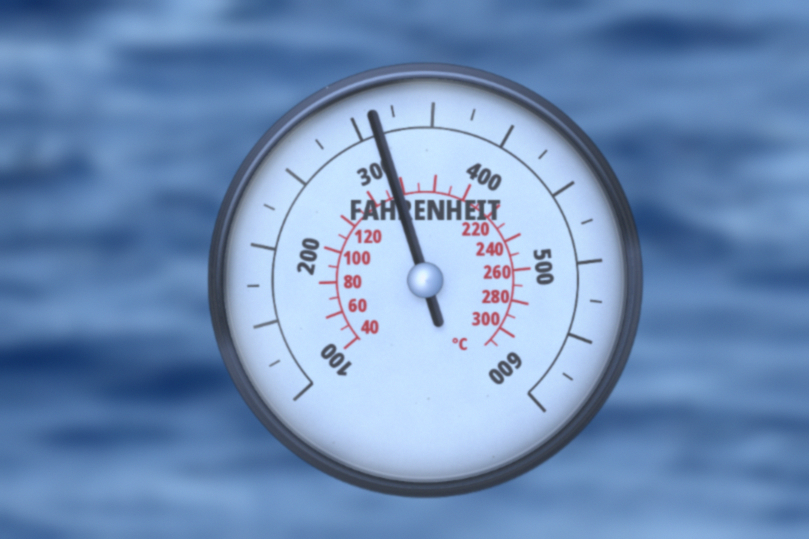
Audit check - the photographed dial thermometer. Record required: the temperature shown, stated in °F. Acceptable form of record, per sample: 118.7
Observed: 312.5
